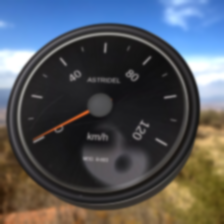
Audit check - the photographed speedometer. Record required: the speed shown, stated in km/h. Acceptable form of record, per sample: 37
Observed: 0
